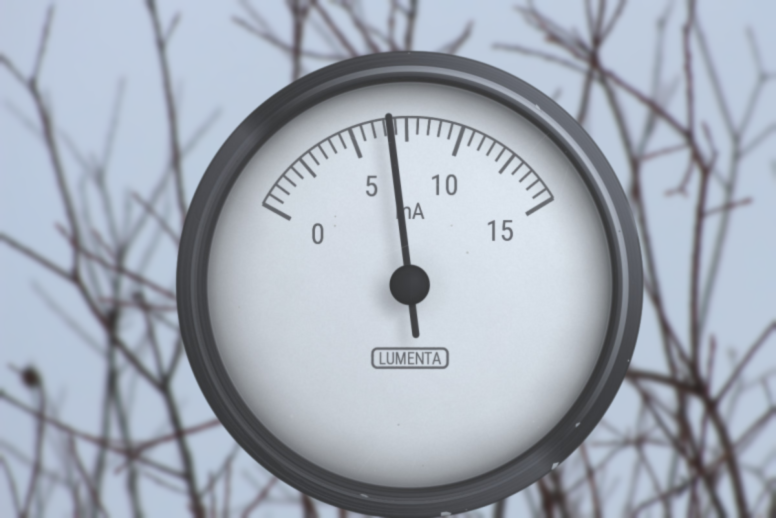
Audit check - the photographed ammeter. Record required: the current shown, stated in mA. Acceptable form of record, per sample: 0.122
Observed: 6.75
